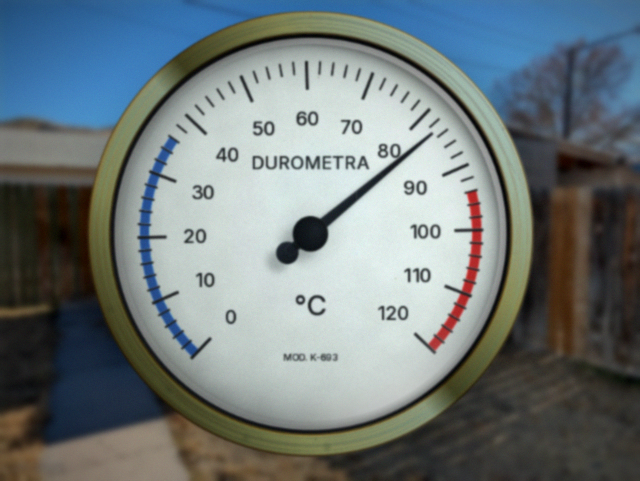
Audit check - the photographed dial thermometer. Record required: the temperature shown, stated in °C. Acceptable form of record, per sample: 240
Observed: 83
